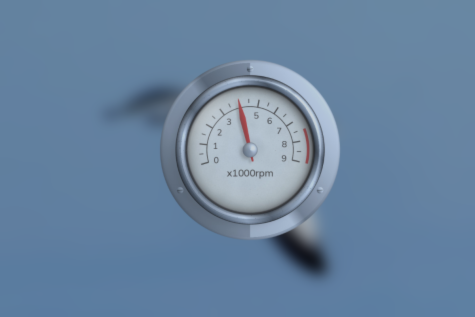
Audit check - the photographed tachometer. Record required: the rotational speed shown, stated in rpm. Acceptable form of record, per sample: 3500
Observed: 4000
